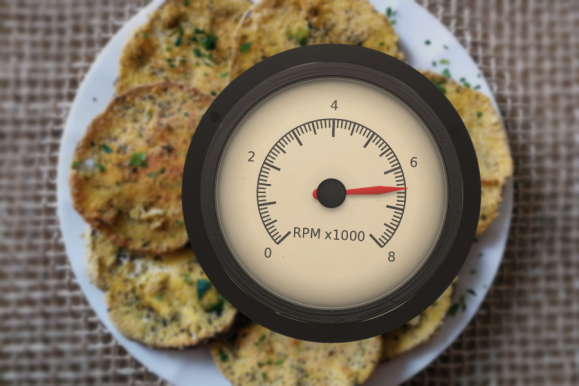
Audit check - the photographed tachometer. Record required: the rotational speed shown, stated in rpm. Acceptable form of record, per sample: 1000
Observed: 6500
